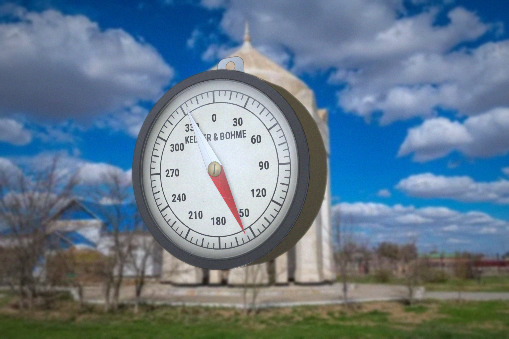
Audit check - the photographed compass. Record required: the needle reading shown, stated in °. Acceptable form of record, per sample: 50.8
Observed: 155
